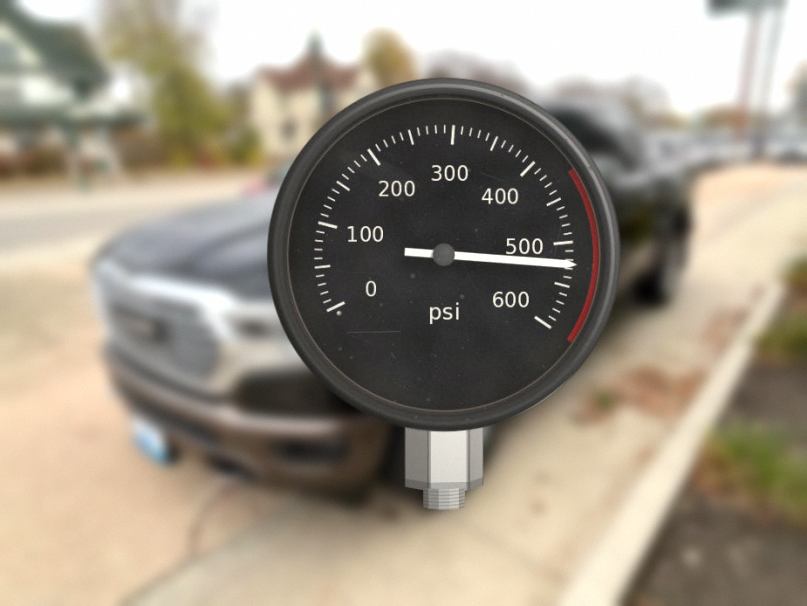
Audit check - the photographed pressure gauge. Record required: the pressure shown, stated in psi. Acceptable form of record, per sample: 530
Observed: 525
